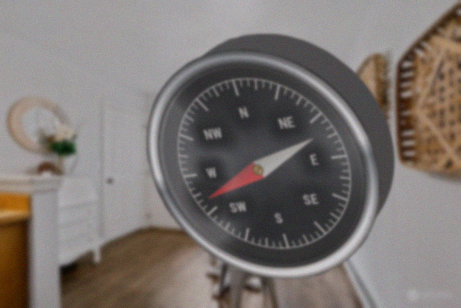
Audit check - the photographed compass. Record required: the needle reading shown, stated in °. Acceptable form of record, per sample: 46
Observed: 250
